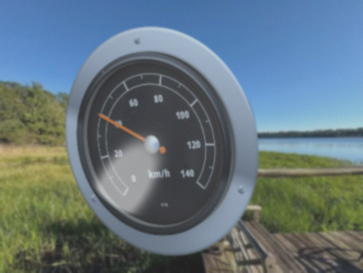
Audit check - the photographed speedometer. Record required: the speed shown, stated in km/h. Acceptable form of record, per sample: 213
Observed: 40
